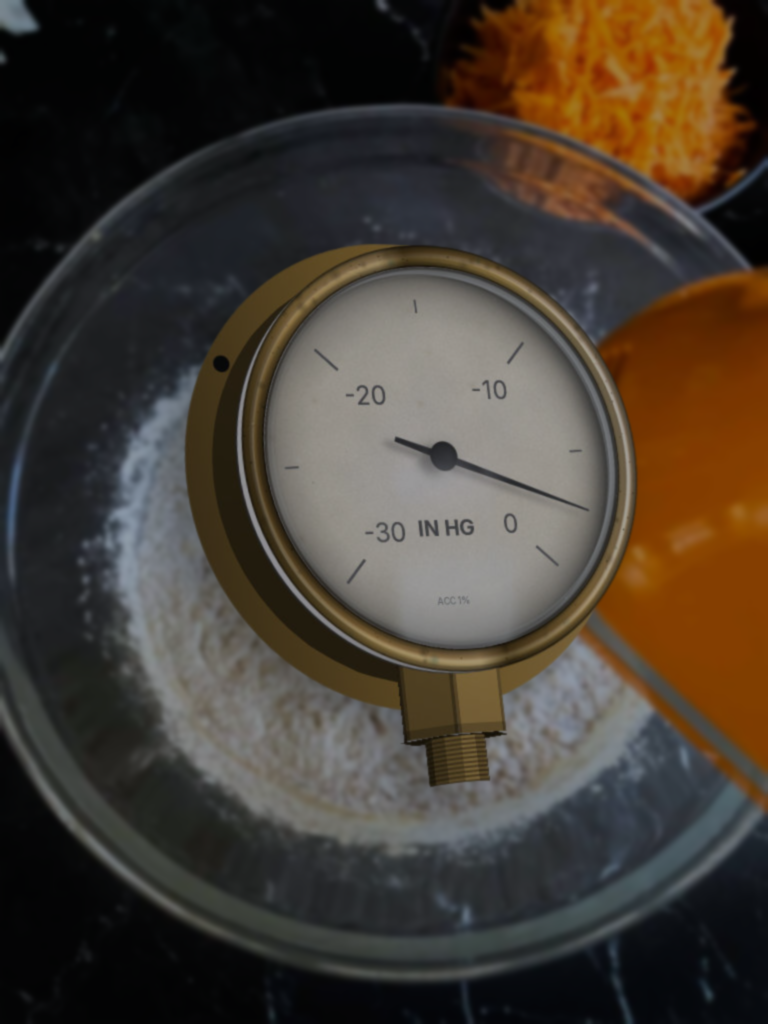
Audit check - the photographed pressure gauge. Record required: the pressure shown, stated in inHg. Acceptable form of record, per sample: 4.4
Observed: -2.5
